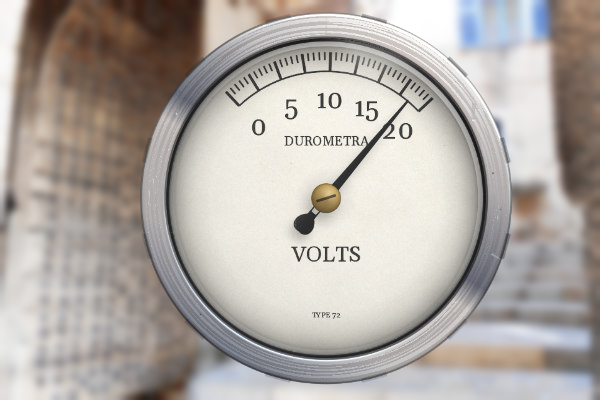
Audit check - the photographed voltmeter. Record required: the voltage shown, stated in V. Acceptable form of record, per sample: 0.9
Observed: 18.5
